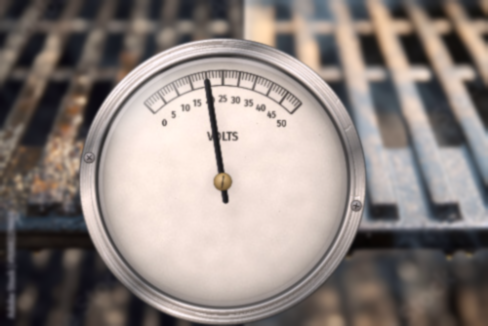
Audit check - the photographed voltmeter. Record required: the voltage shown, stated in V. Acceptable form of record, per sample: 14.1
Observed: 20
